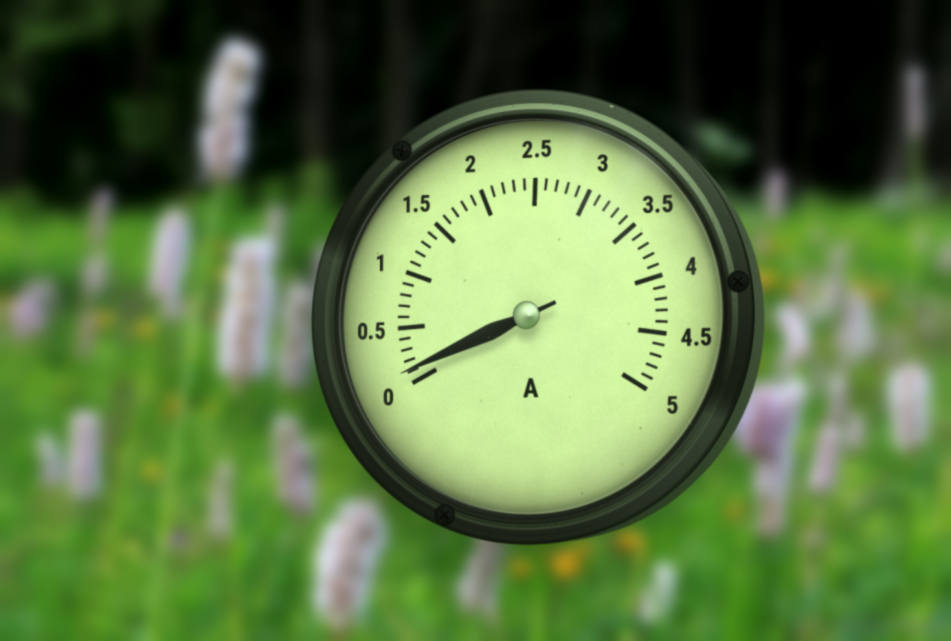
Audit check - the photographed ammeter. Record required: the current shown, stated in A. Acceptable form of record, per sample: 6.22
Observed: 0.1
